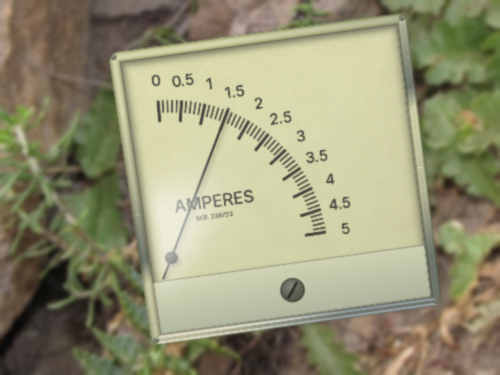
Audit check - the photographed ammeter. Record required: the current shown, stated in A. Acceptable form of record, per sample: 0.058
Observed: 1.5
